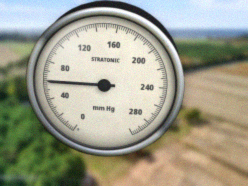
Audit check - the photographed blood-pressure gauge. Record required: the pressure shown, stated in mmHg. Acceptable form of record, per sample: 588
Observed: 60
